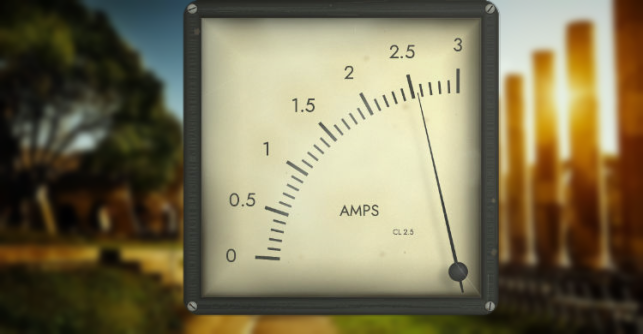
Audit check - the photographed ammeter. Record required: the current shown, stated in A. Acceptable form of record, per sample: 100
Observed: 2.55
